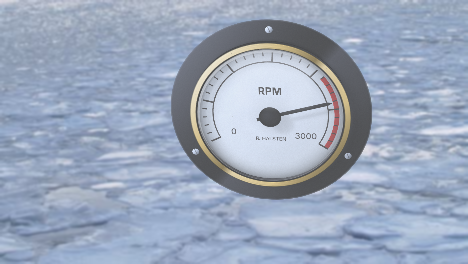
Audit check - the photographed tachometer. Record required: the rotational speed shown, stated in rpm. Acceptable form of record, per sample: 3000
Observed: 2400
